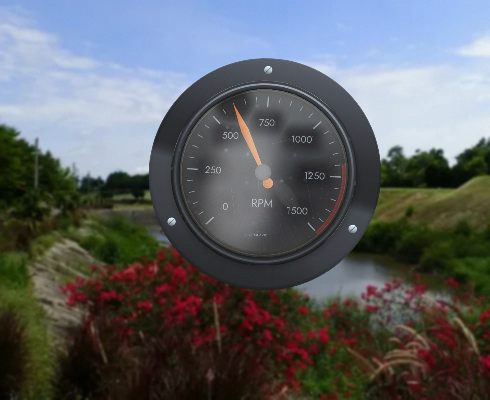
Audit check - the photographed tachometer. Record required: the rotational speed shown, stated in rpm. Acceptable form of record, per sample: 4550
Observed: 600
